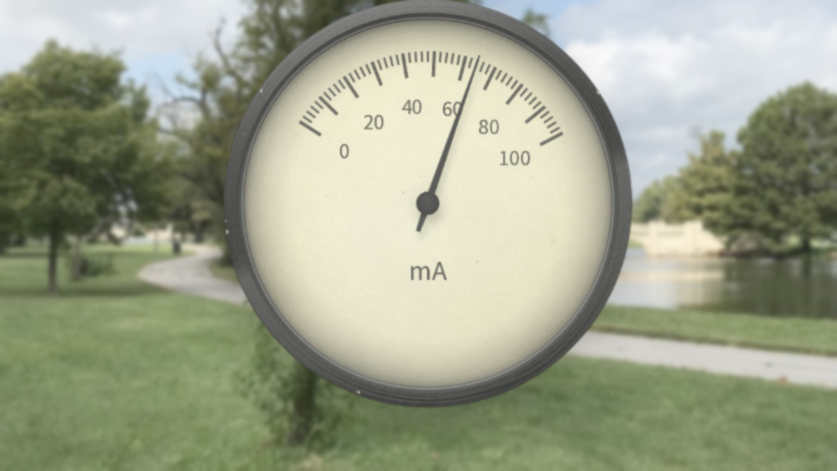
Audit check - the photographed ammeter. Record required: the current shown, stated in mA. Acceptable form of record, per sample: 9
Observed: 64
